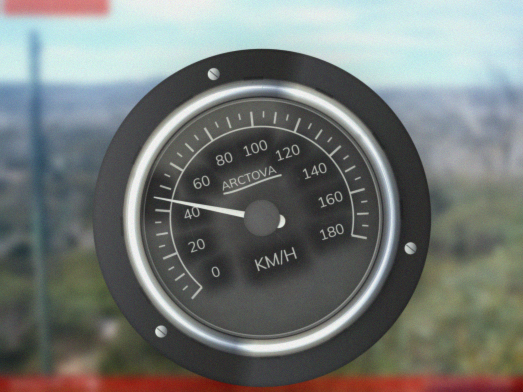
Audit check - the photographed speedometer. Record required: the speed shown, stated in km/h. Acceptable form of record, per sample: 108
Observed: 45
